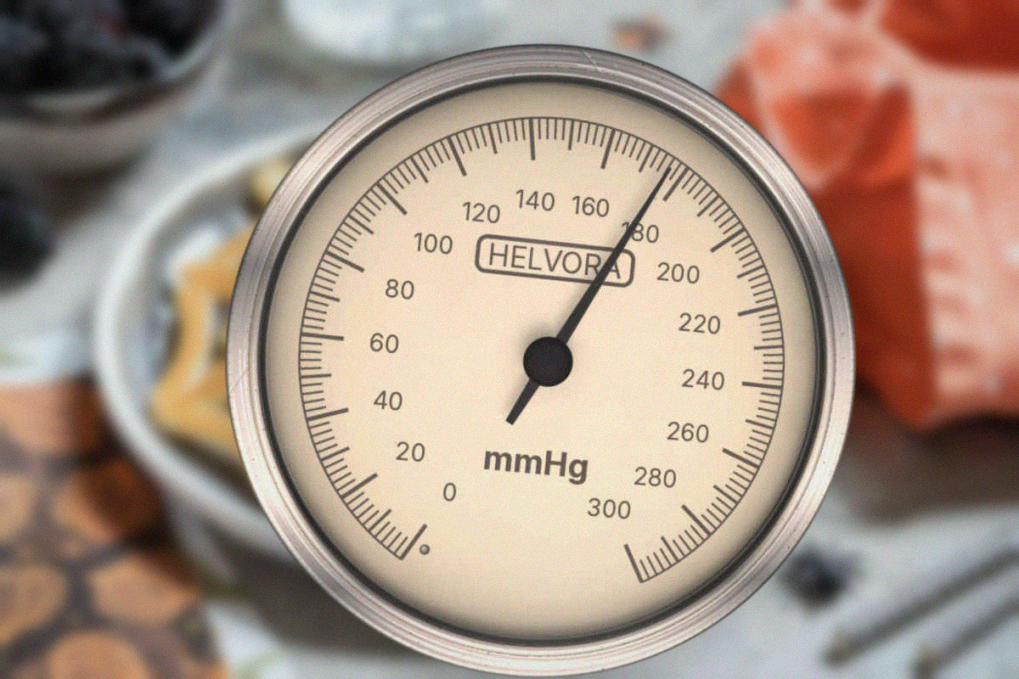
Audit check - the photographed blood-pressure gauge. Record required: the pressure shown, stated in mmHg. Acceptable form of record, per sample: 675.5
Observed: 176
